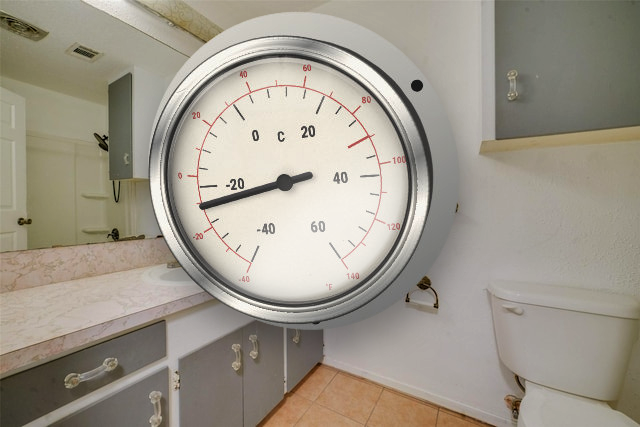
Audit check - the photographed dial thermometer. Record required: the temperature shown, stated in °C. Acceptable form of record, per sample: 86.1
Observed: -24
